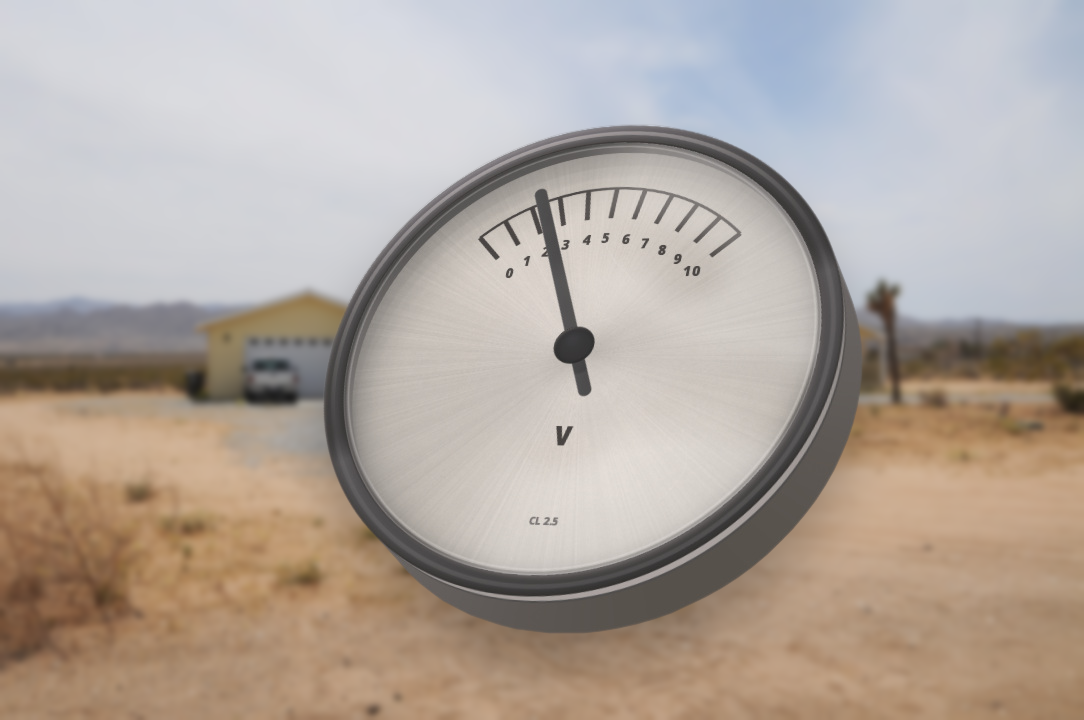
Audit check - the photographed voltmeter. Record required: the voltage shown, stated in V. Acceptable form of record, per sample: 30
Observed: 2.5
